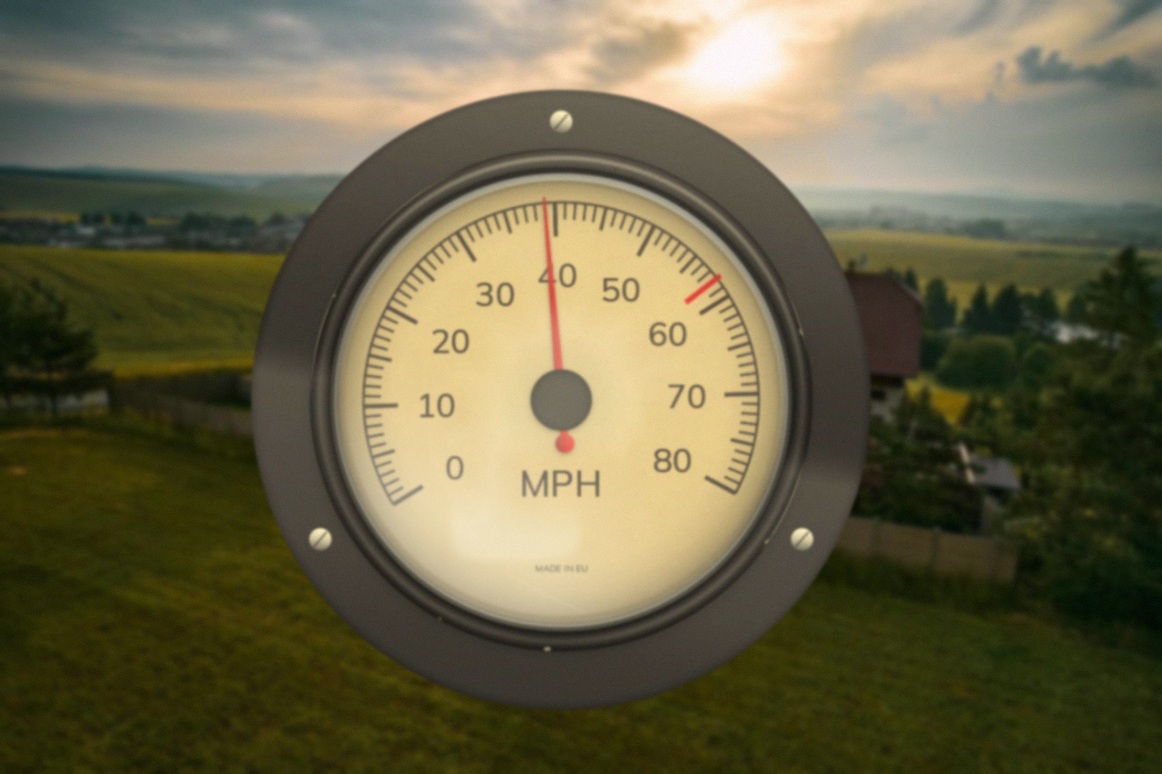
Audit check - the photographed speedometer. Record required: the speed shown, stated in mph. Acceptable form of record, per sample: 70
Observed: 39
